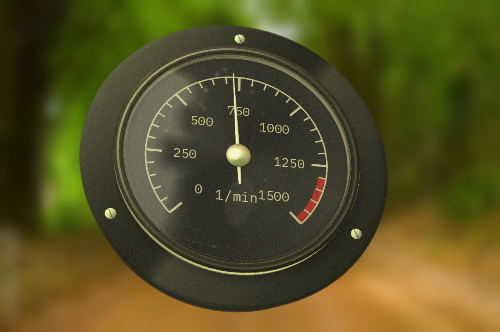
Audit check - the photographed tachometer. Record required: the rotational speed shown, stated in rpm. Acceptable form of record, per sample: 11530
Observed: 725
